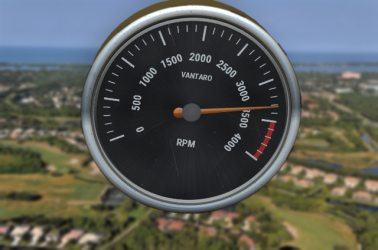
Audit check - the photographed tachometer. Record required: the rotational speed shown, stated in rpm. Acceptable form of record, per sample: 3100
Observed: 3300
